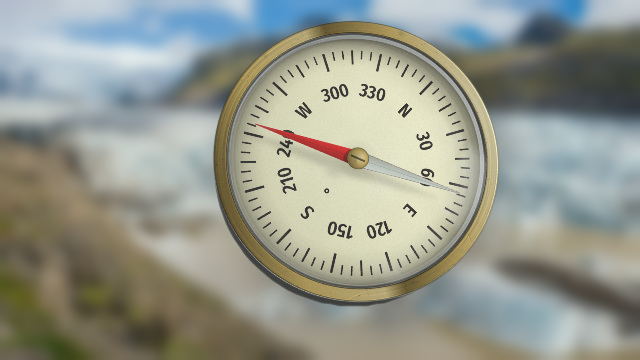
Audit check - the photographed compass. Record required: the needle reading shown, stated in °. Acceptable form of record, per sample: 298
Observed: 245
